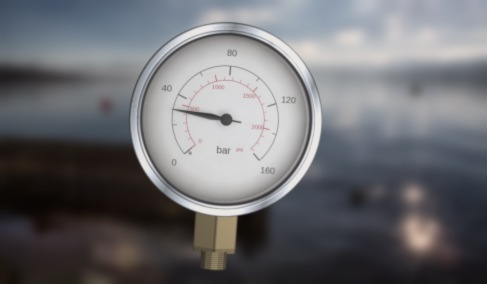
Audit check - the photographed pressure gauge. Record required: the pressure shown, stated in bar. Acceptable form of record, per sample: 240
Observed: 30
